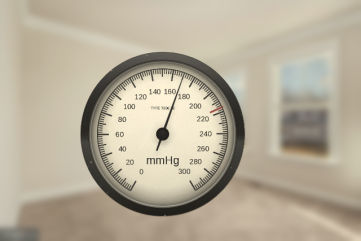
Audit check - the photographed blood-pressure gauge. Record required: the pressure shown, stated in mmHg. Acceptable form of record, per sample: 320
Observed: 170
